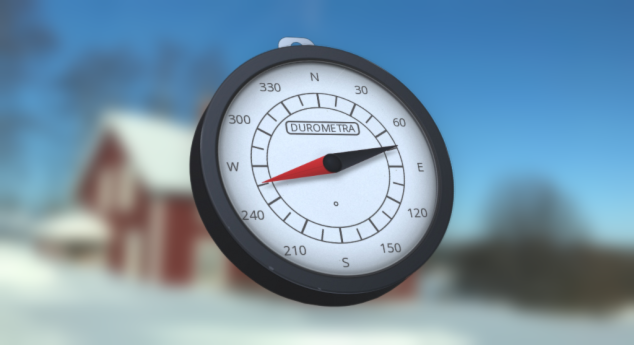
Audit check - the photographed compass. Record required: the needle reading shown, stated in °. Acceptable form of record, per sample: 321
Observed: 255
